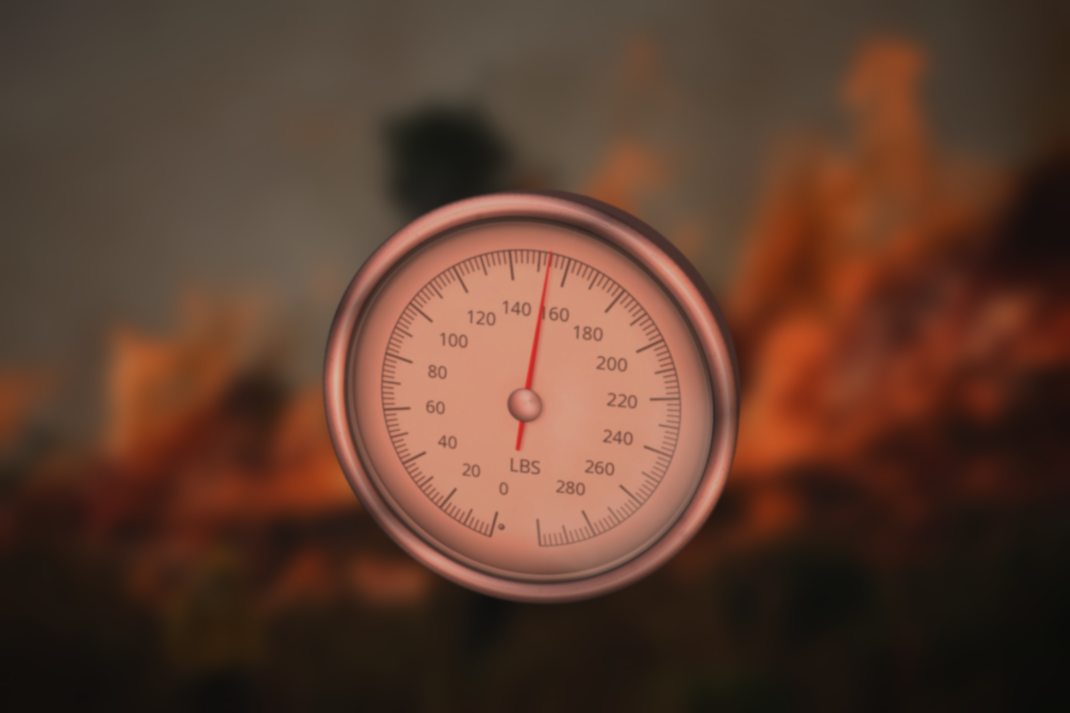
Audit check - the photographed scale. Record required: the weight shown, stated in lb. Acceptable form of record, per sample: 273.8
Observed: 154
